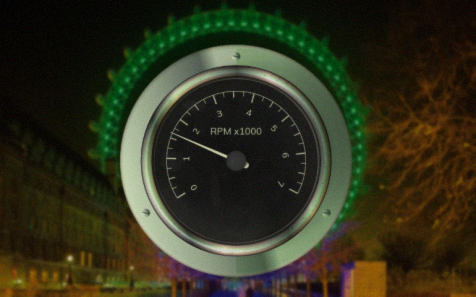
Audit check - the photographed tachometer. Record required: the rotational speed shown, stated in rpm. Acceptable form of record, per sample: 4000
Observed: 1625
